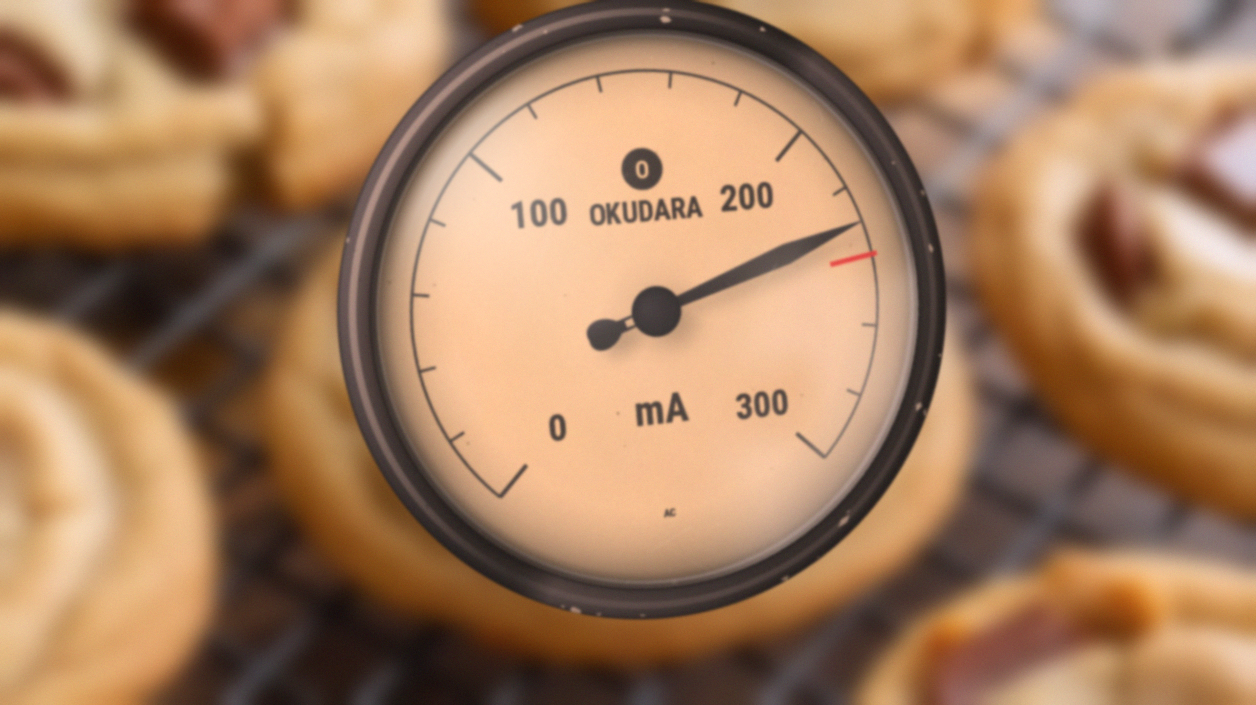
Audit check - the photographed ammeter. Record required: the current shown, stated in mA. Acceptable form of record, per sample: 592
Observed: 230
